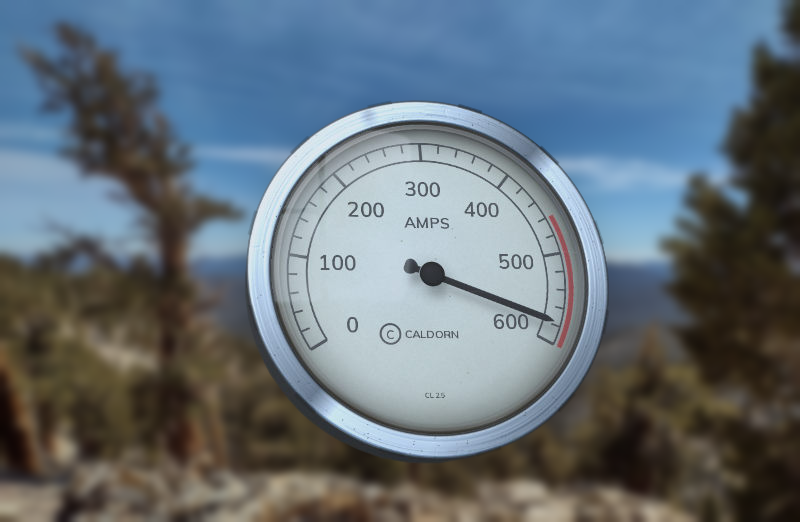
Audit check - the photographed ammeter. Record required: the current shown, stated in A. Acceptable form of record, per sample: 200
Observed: 580
